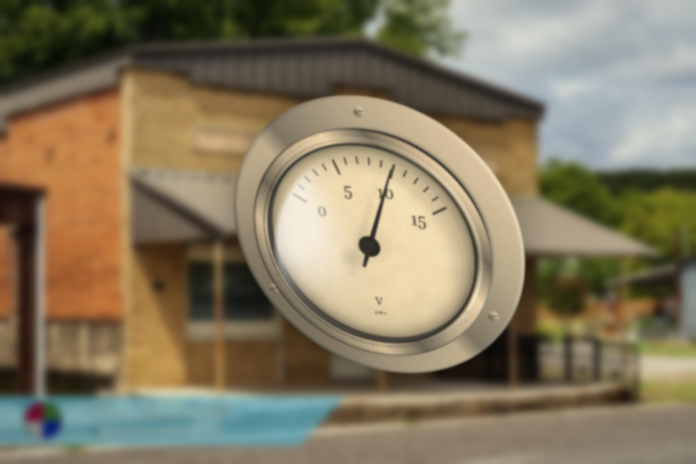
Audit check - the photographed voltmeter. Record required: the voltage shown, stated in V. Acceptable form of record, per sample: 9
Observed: 10
